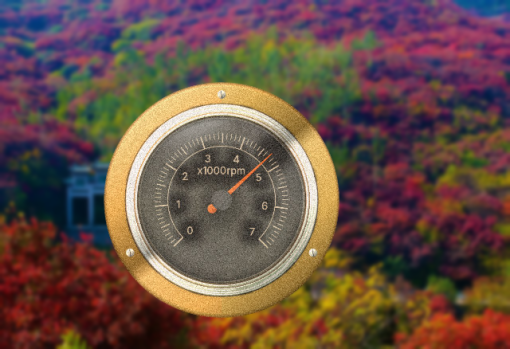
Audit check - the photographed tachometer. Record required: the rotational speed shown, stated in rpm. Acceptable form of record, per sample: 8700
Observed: 4700
